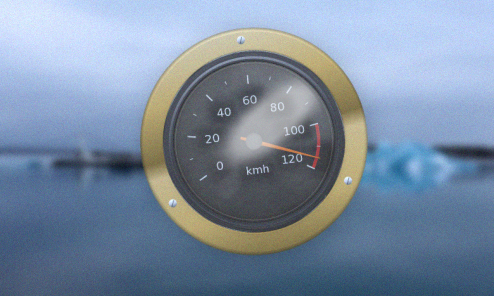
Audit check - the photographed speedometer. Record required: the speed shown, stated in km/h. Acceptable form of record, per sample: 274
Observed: 115
